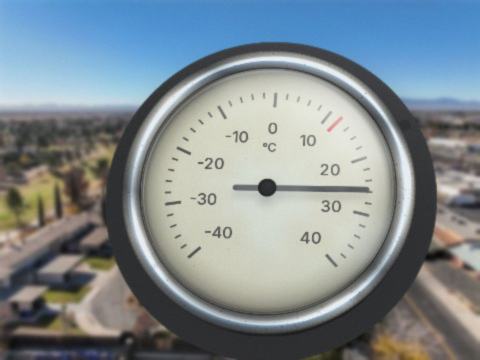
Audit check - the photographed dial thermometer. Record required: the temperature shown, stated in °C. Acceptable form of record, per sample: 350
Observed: 26
